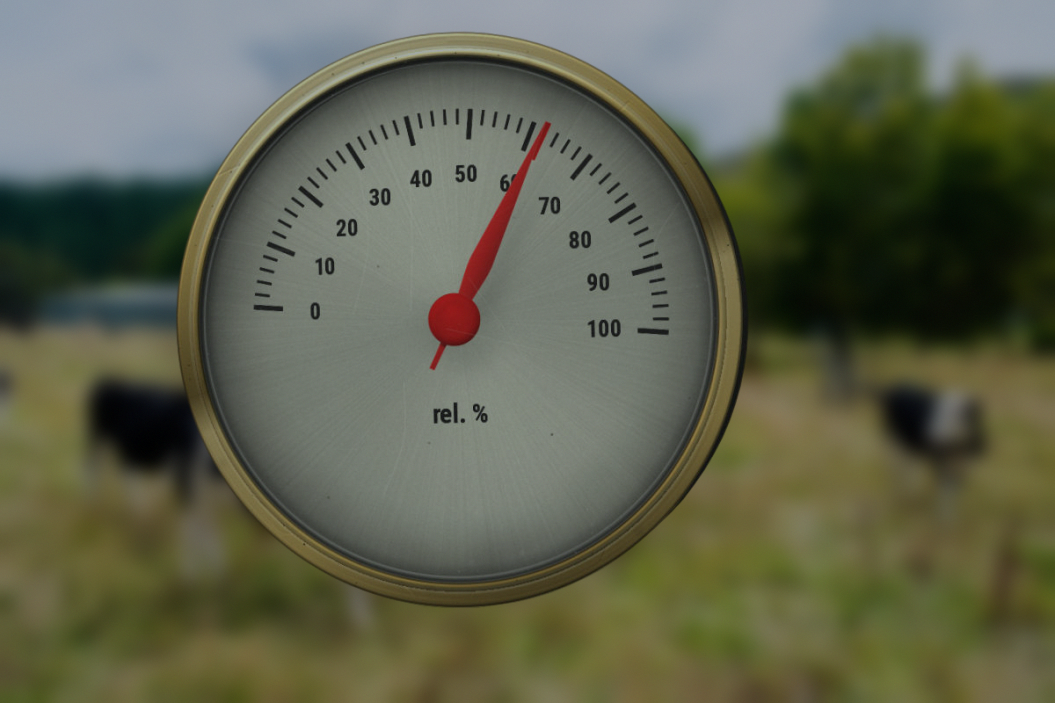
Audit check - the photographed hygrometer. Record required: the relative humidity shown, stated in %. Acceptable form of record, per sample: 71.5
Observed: 62
